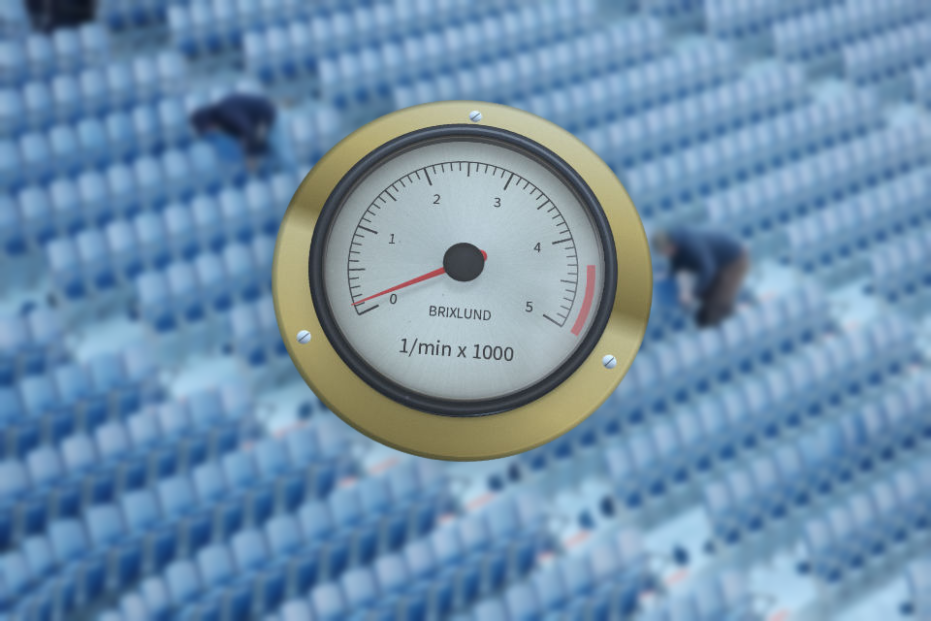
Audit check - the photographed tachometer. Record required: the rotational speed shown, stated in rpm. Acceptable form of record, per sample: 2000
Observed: 100
